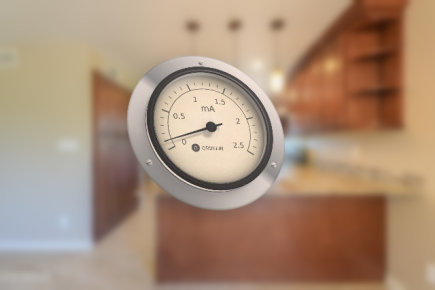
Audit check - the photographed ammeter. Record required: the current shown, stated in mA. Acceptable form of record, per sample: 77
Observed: 0.1
